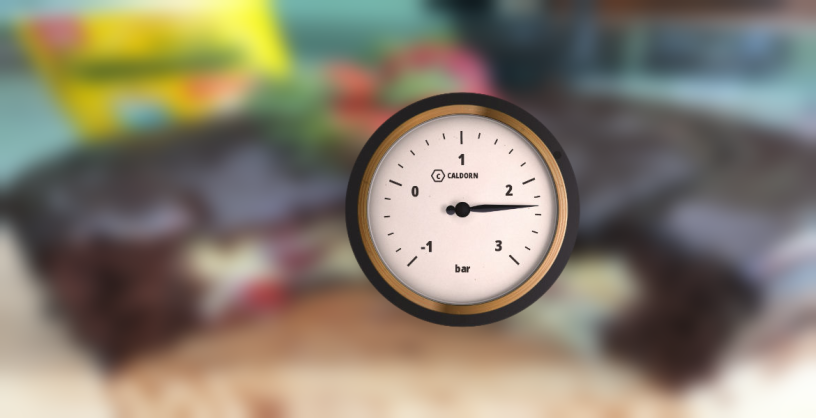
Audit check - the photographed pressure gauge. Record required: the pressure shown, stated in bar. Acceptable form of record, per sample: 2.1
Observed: 2.3
